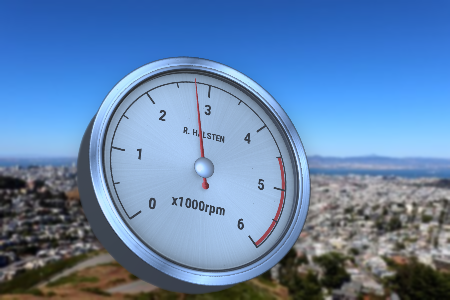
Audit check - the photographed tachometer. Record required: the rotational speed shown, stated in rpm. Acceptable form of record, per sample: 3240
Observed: 2750
